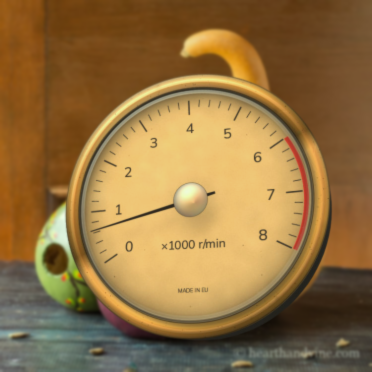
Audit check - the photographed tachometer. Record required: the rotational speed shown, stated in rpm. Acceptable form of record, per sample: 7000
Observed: 600
